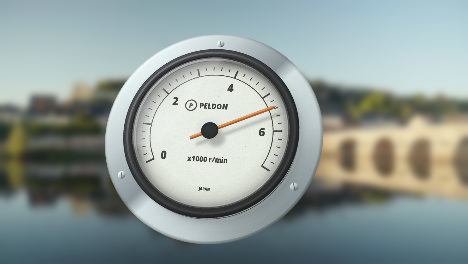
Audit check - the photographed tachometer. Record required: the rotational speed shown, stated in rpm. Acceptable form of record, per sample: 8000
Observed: 5400
